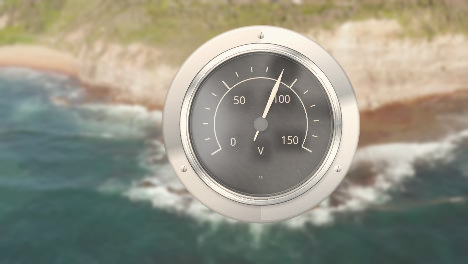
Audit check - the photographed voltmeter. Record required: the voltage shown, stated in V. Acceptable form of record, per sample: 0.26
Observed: 90
